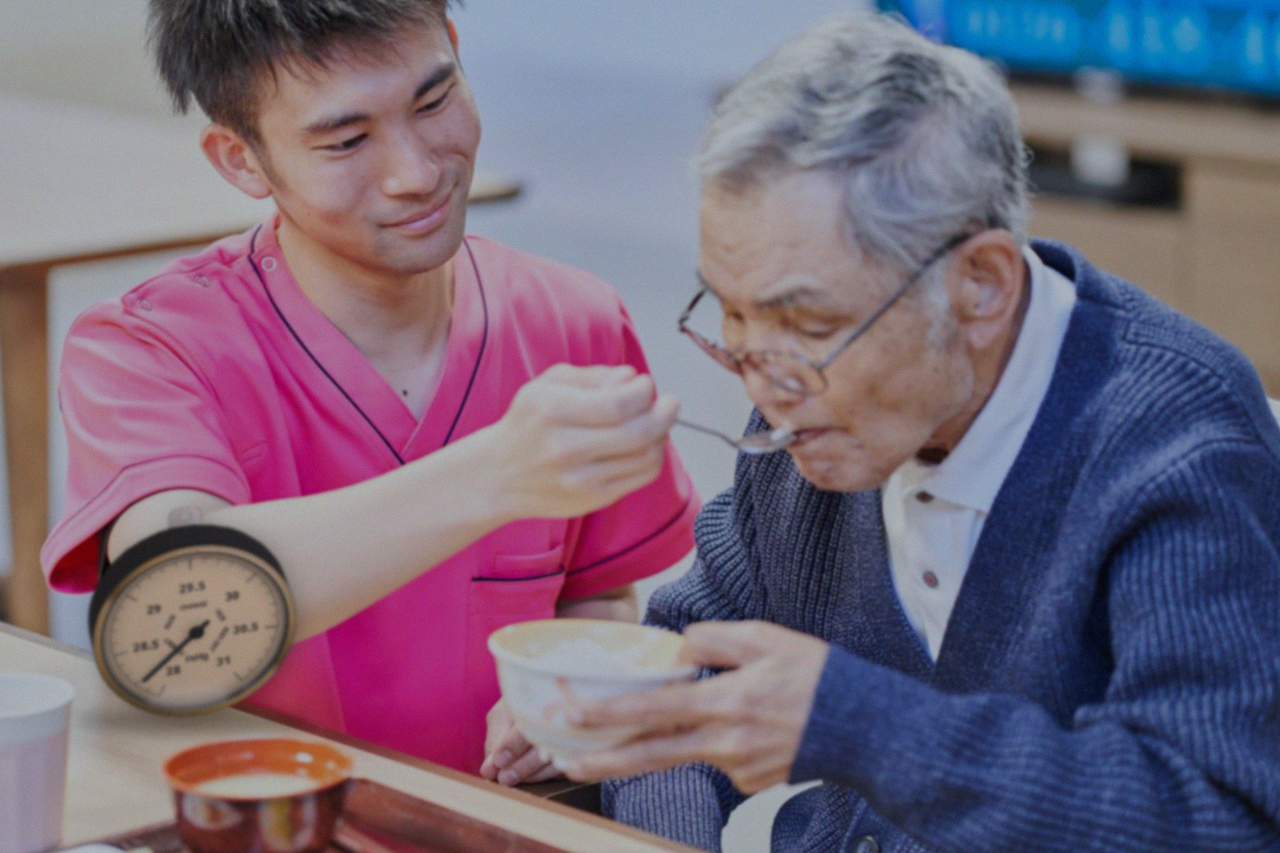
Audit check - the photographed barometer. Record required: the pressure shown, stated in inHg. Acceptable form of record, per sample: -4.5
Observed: 28.2
